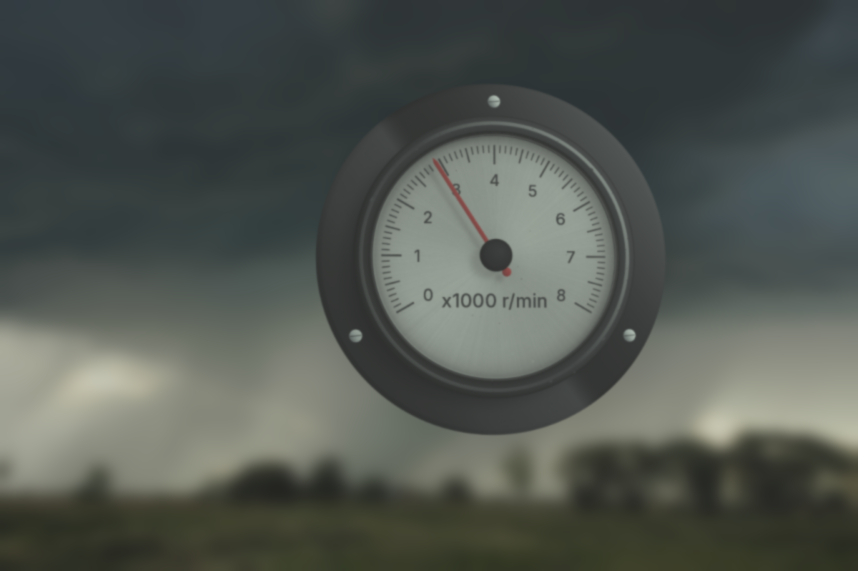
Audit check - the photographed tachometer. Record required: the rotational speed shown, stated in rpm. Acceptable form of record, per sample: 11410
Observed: 2900
